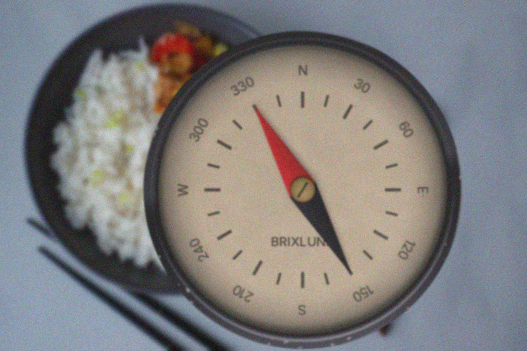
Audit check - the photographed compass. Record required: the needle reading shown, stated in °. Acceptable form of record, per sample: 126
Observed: 330
